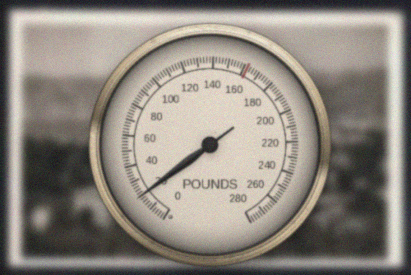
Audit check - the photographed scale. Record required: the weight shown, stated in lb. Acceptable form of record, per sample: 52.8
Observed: 20
